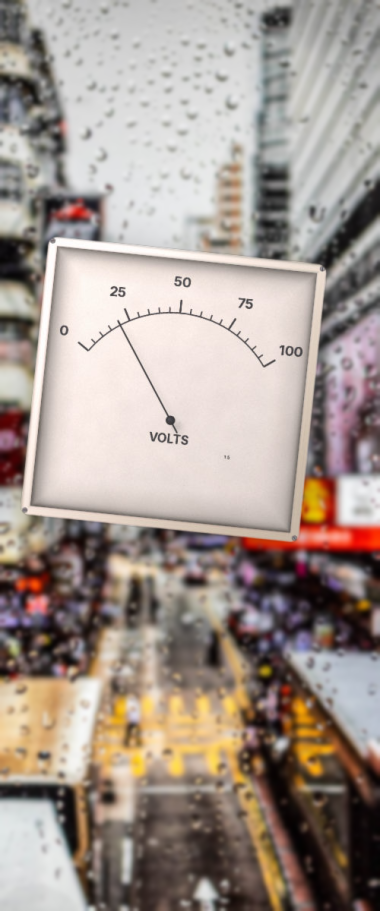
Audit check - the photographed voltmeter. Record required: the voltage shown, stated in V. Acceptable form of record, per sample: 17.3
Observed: 20
